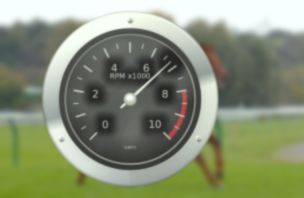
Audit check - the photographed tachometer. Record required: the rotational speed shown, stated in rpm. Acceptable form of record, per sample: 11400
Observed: 6750
